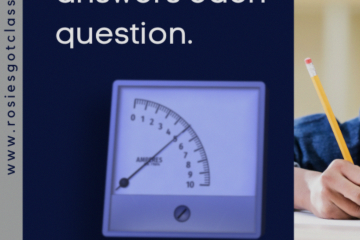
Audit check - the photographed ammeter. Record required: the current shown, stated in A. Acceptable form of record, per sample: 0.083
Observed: 5
